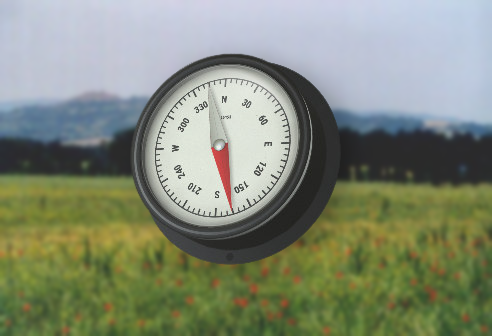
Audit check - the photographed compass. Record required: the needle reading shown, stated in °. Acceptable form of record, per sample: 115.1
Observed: 165
